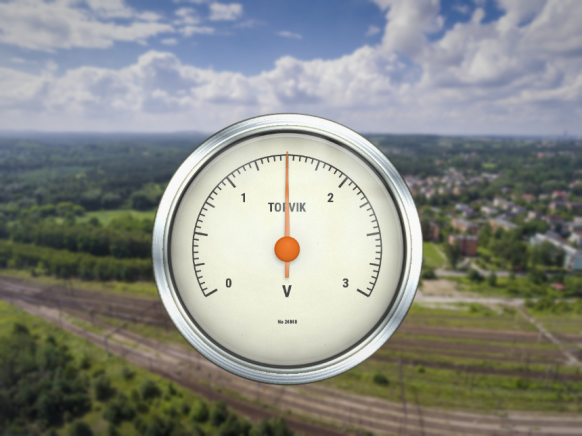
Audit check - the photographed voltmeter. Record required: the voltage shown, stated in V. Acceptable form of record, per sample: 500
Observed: 1.5
